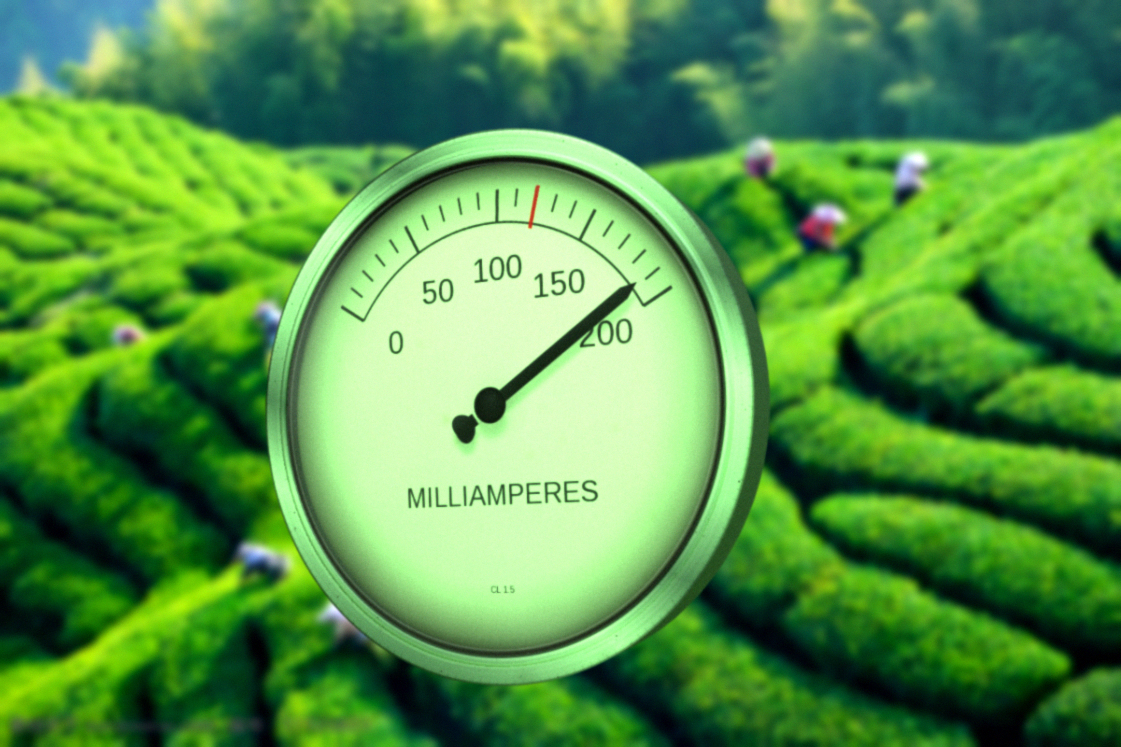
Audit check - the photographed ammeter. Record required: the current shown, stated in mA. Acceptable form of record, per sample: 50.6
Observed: 190
